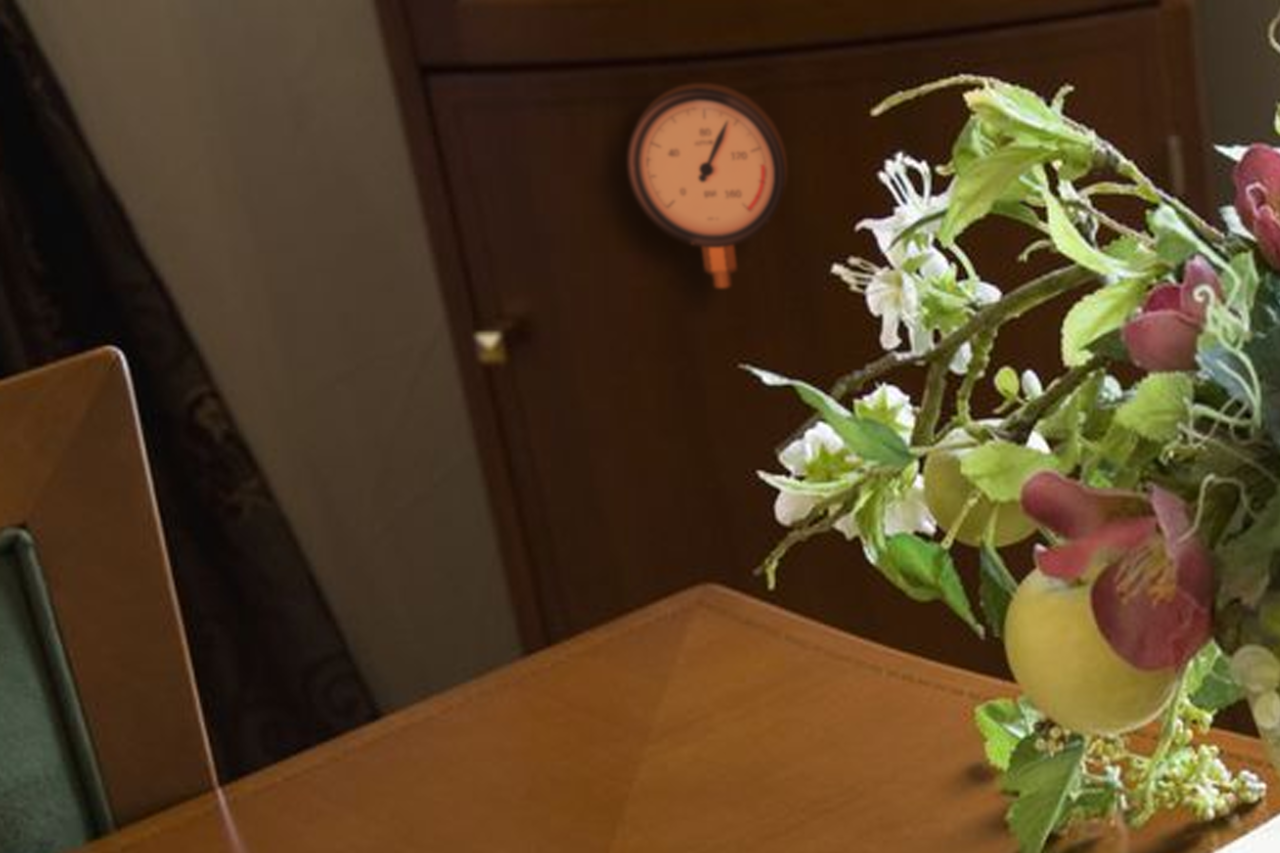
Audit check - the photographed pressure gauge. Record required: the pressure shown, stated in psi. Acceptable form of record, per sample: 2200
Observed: 95
